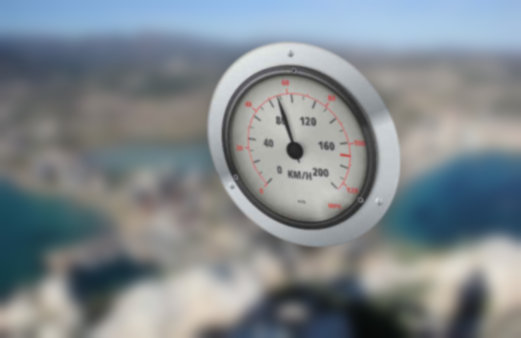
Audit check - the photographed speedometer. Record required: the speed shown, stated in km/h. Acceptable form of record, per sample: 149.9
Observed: 90
